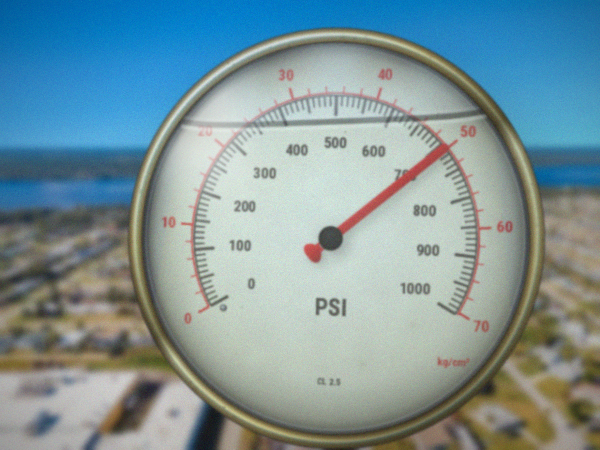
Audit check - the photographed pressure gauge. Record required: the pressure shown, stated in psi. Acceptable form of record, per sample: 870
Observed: 710
